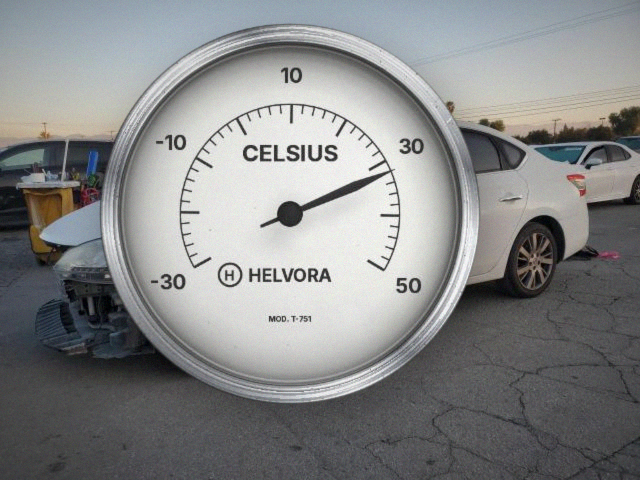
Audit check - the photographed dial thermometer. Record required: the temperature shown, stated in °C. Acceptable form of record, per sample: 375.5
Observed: 32
